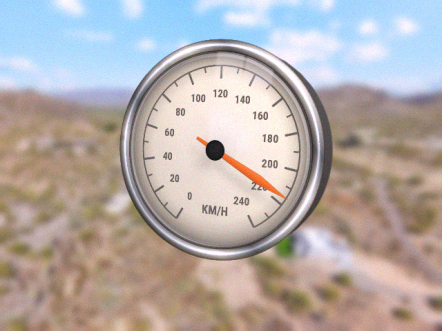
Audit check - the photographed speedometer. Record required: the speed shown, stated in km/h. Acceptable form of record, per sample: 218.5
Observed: 215
